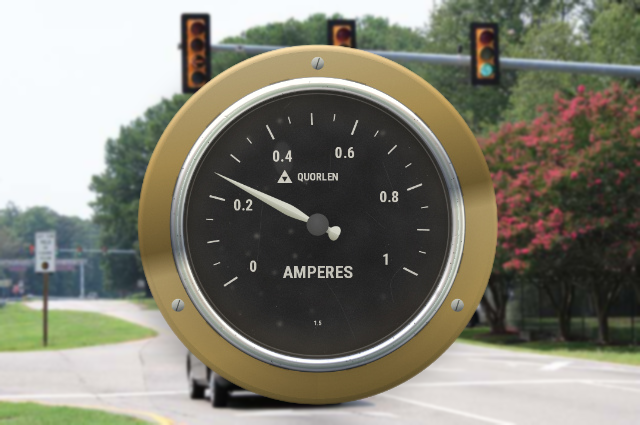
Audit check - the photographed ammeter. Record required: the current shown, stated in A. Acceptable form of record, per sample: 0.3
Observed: 0.25
